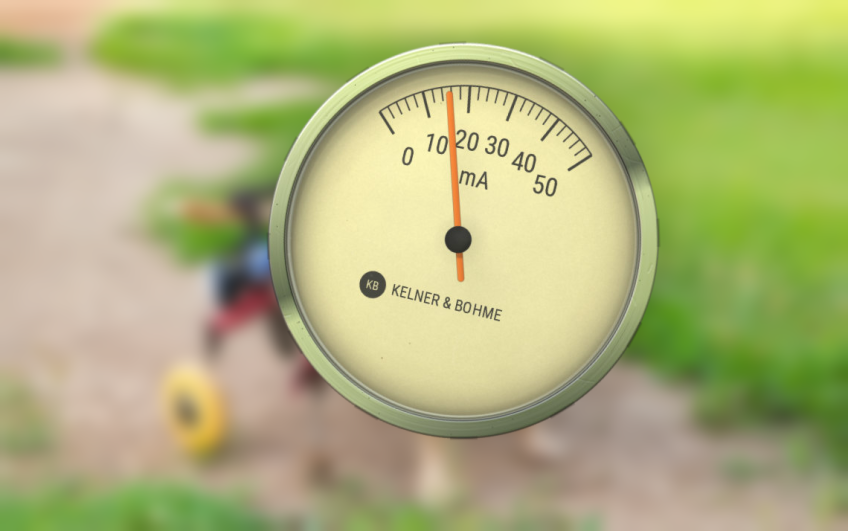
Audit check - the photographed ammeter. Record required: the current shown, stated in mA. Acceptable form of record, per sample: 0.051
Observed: 16
